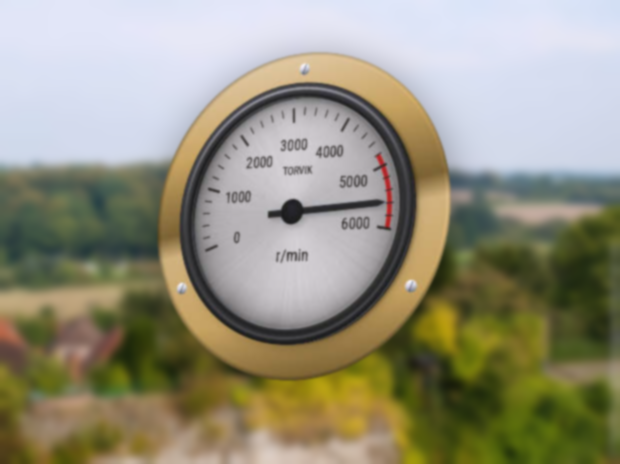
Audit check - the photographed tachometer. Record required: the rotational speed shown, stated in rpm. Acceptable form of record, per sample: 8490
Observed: 5600
